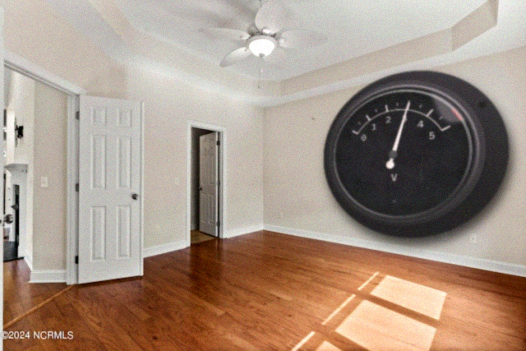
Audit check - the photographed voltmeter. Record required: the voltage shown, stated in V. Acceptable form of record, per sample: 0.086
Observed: 3
